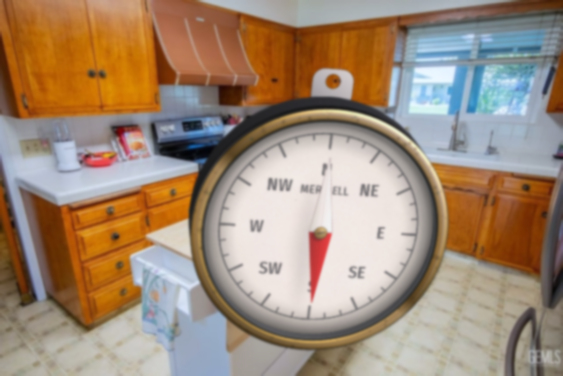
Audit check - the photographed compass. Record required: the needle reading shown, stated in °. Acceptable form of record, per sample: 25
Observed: 180
